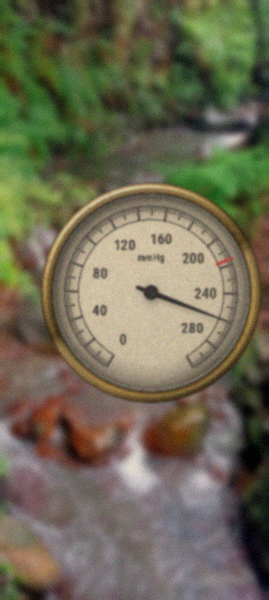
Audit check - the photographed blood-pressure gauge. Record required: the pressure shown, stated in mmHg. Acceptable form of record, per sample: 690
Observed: 260
